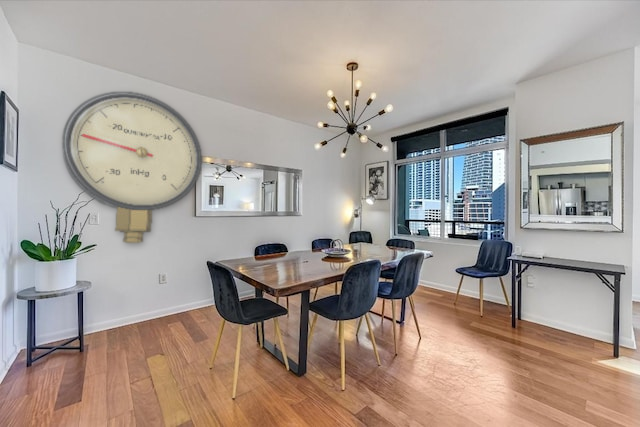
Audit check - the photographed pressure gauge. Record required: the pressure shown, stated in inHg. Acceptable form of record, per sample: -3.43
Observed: -24
